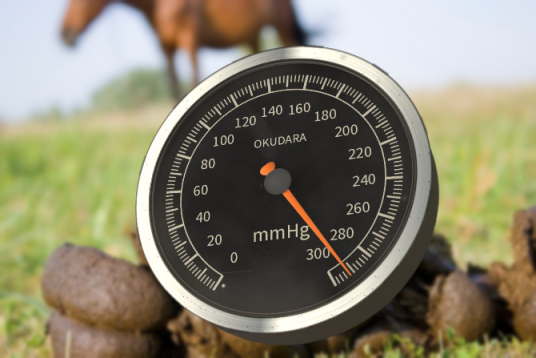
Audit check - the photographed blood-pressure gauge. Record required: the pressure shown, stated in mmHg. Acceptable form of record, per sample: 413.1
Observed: 292
